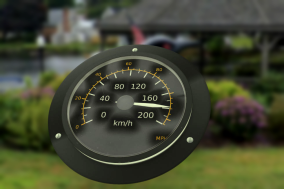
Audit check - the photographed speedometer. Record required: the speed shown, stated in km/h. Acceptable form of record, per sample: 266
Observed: 180
